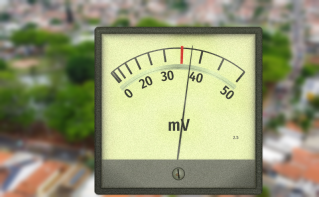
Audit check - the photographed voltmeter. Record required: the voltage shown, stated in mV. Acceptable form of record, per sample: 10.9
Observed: 37.5
